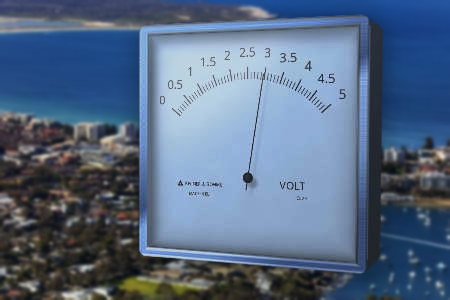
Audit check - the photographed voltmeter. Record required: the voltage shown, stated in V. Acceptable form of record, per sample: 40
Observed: 3
